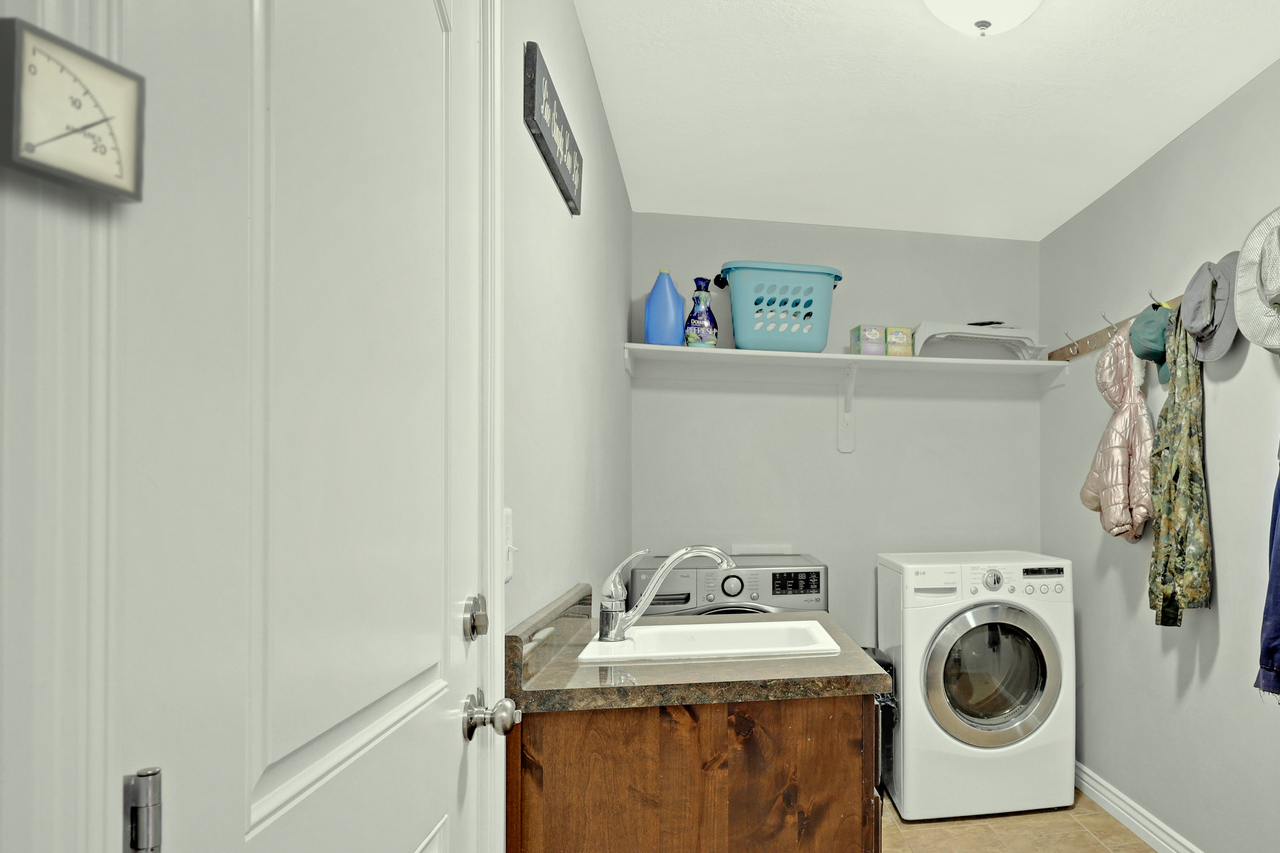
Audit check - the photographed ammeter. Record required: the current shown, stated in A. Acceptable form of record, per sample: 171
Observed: 15
